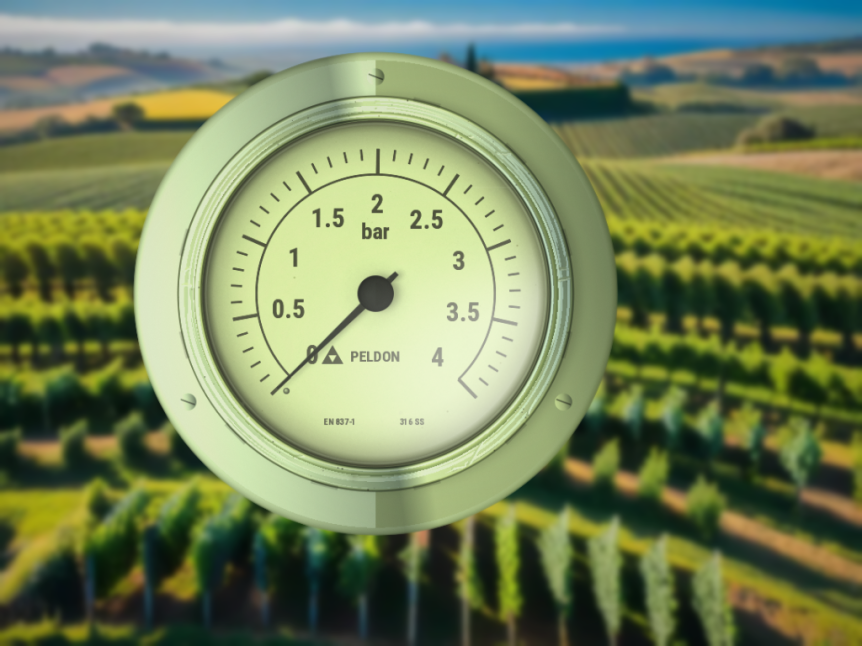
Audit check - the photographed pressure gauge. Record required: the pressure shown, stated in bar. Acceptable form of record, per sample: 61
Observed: 0
